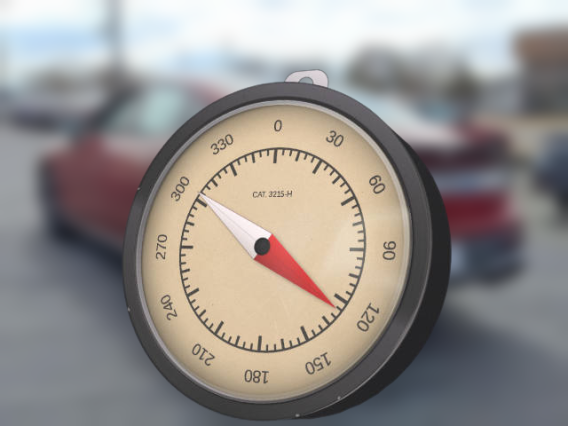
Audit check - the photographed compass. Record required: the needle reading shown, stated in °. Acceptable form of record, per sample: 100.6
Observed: 125
